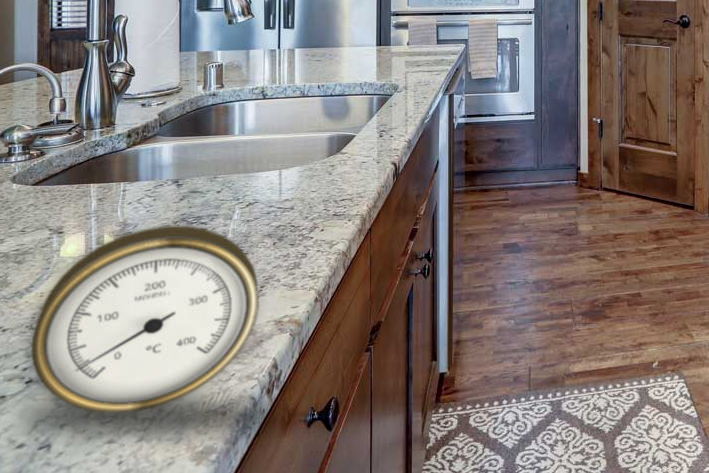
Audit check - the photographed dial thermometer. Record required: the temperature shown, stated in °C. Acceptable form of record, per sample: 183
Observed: 25
